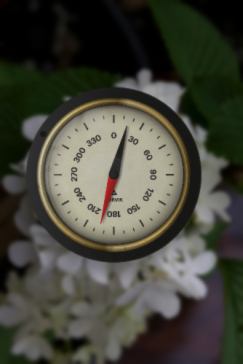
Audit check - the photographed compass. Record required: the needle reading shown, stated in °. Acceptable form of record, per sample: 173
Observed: 195
